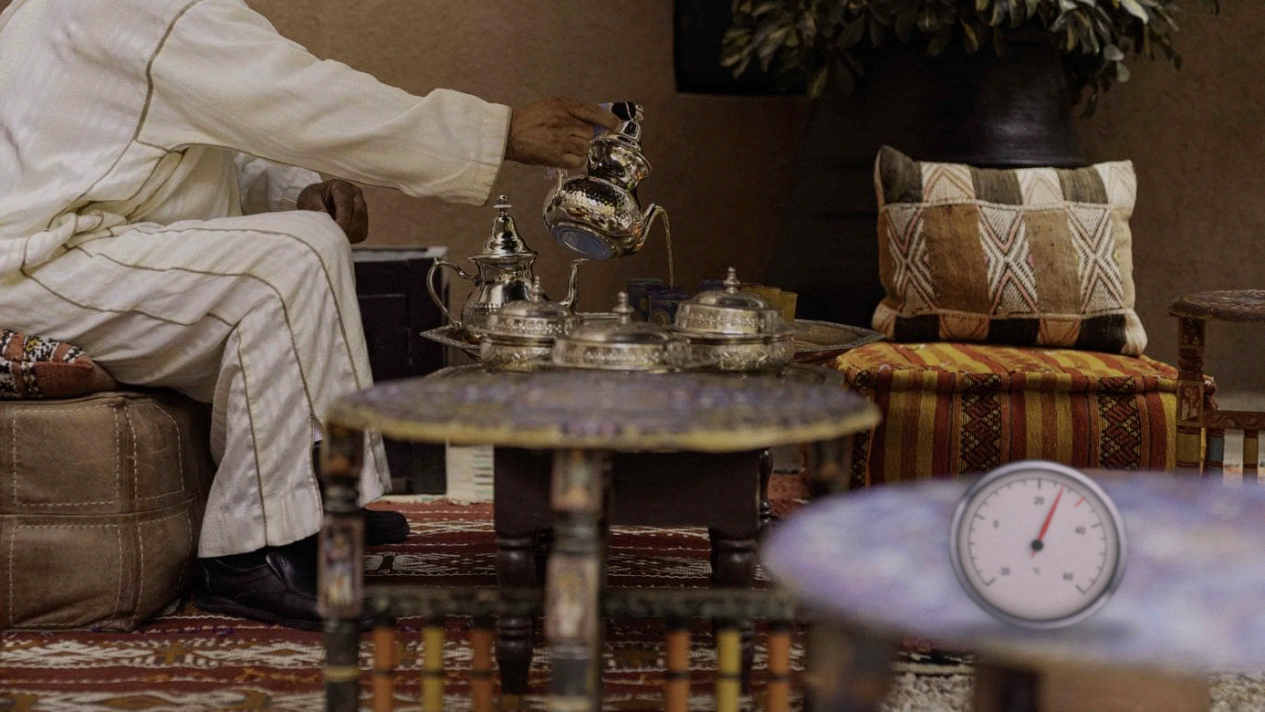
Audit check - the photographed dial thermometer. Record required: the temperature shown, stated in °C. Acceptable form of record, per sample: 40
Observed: 26
